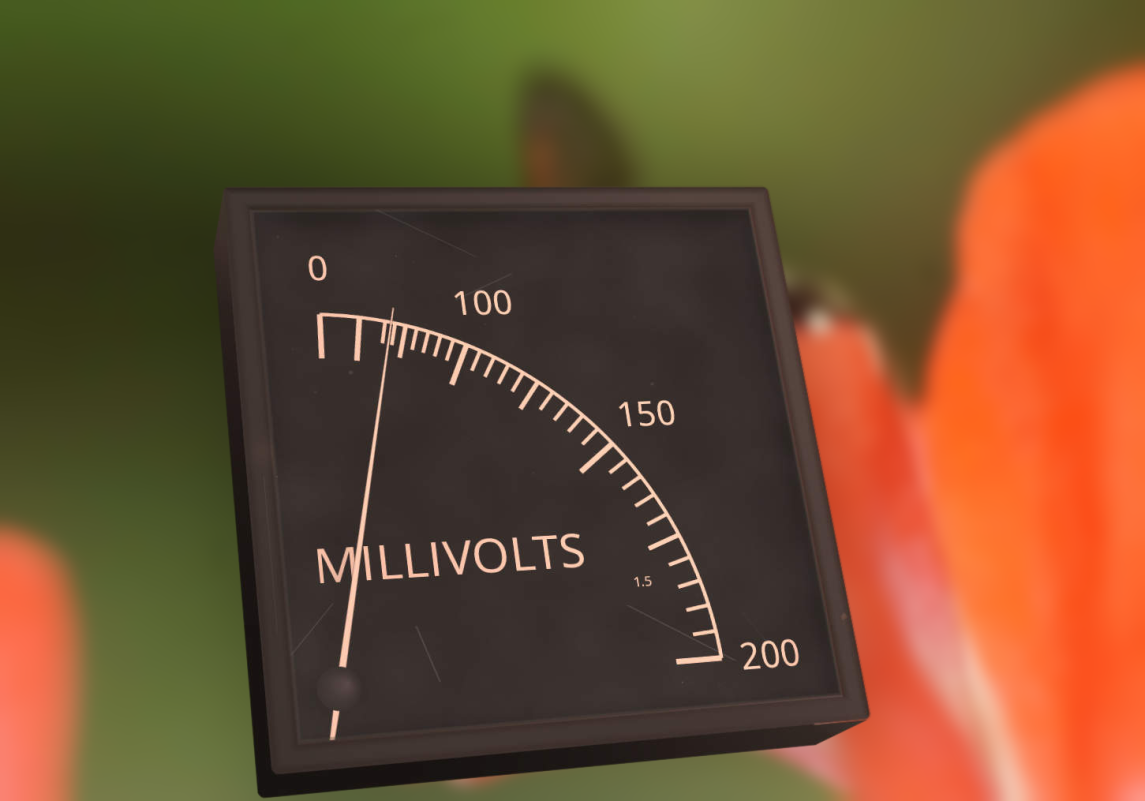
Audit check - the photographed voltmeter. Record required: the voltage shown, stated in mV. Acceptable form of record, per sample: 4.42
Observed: 67.5
